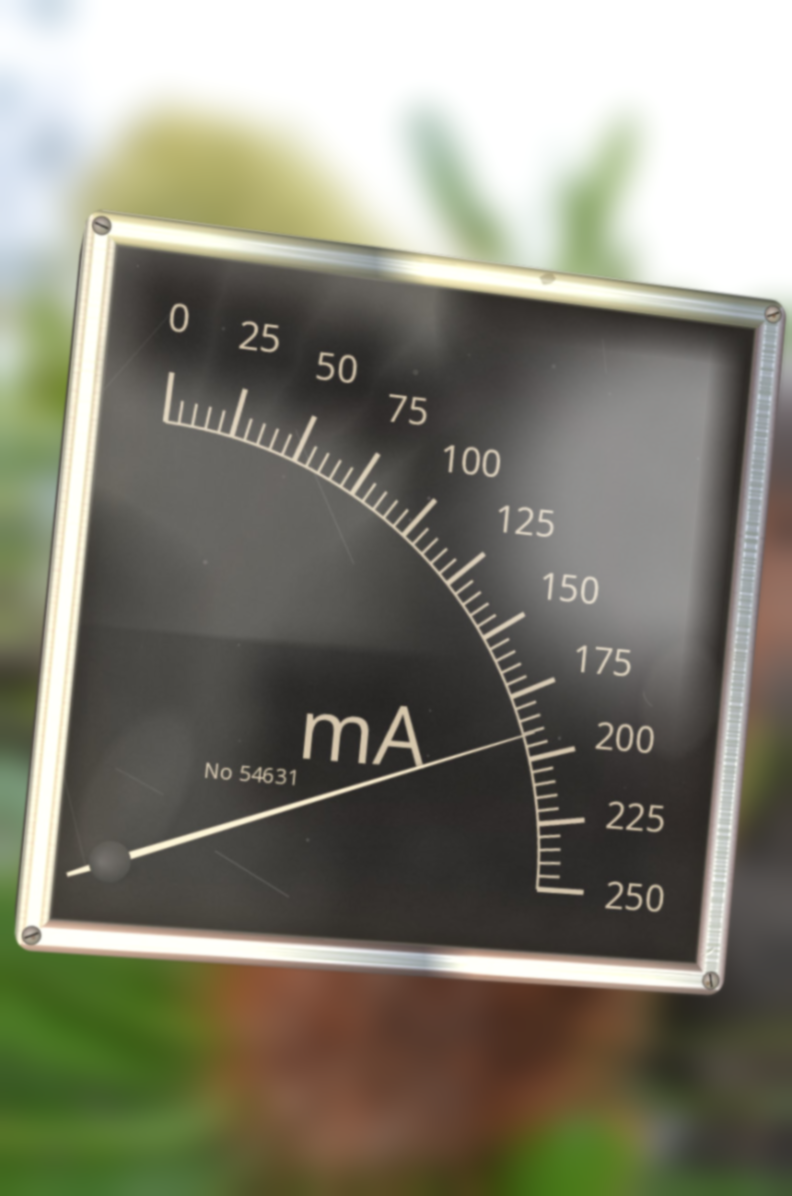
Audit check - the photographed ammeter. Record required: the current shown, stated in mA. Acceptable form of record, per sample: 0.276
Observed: 190
